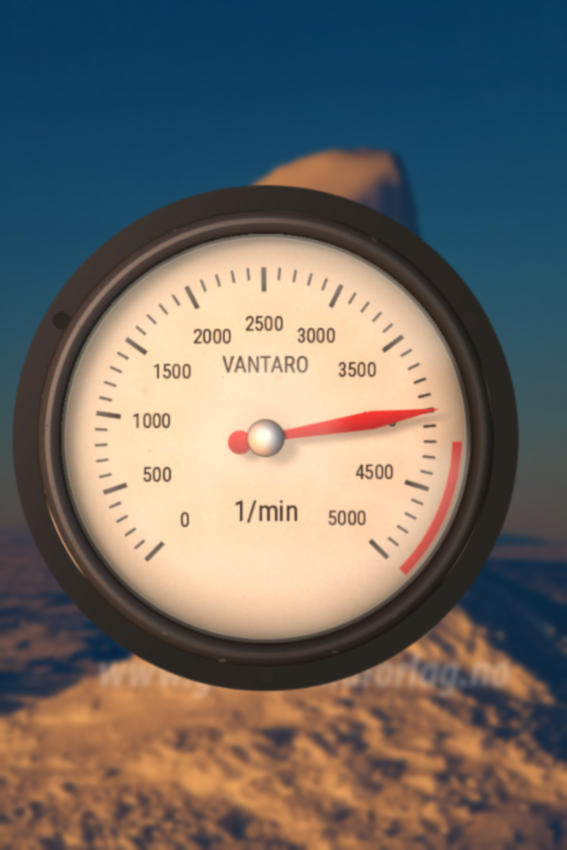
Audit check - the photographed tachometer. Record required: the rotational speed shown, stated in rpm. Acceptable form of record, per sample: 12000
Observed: 4000
